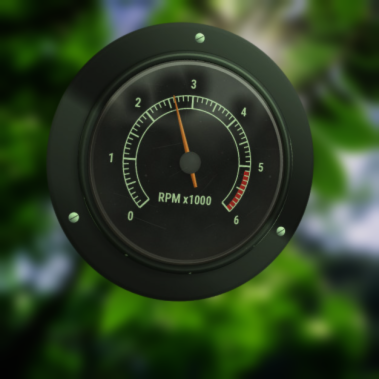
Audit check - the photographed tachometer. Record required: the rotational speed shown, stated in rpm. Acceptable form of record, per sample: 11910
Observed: 2600
